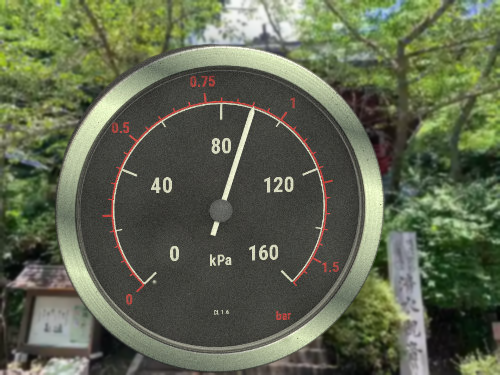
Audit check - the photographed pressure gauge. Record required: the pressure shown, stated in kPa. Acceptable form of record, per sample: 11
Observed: 90
